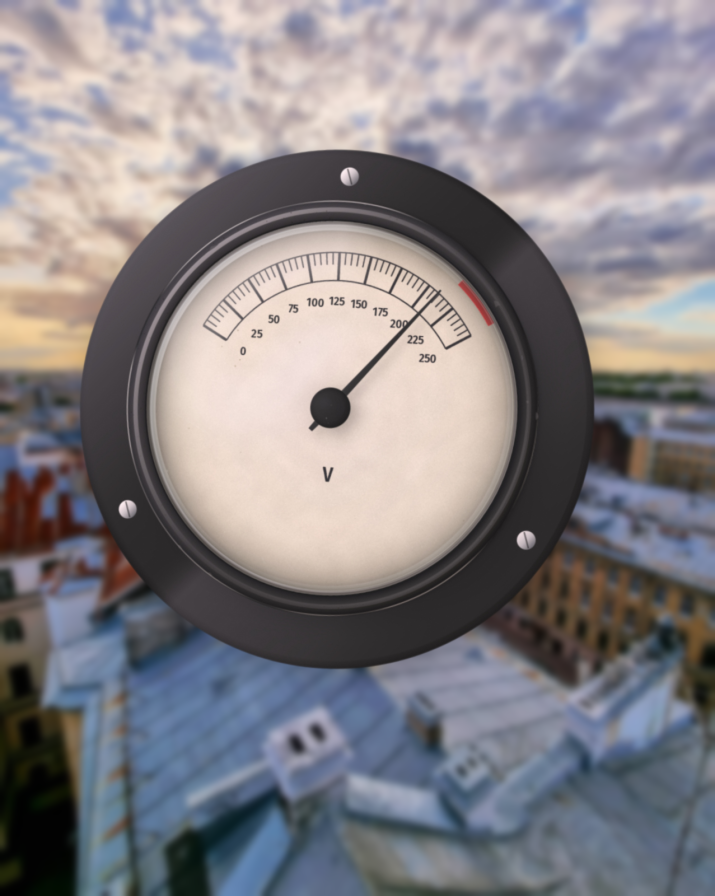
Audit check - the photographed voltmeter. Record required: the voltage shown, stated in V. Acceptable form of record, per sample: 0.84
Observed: 210
